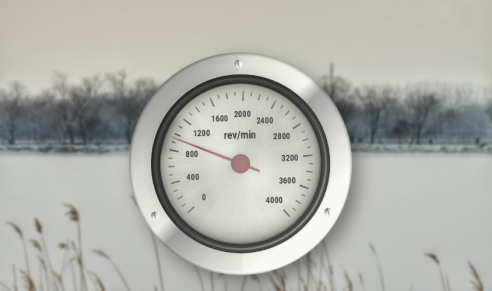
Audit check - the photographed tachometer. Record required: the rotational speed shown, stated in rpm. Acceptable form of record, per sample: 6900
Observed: 950
